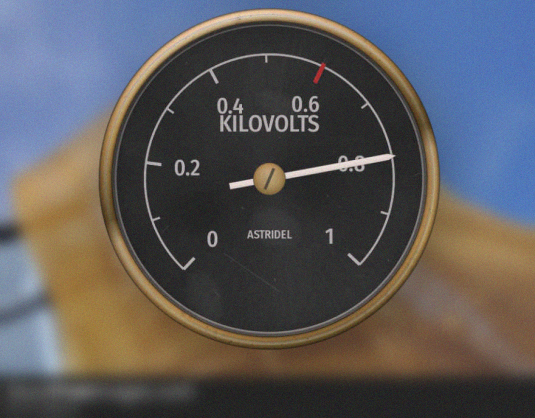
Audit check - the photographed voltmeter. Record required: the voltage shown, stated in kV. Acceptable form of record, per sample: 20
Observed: 0.8
